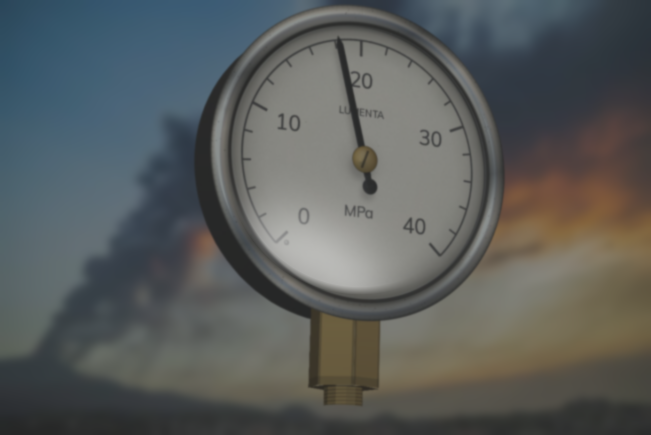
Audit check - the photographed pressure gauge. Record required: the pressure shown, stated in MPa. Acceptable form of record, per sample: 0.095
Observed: 18
